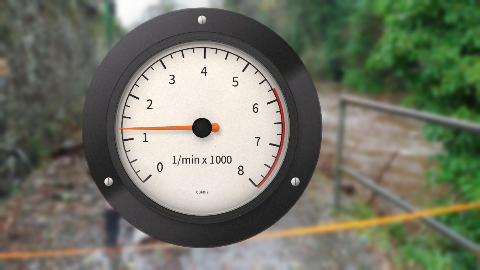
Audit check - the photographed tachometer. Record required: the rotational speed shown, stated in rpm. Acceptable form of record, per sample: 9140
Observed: 1250
